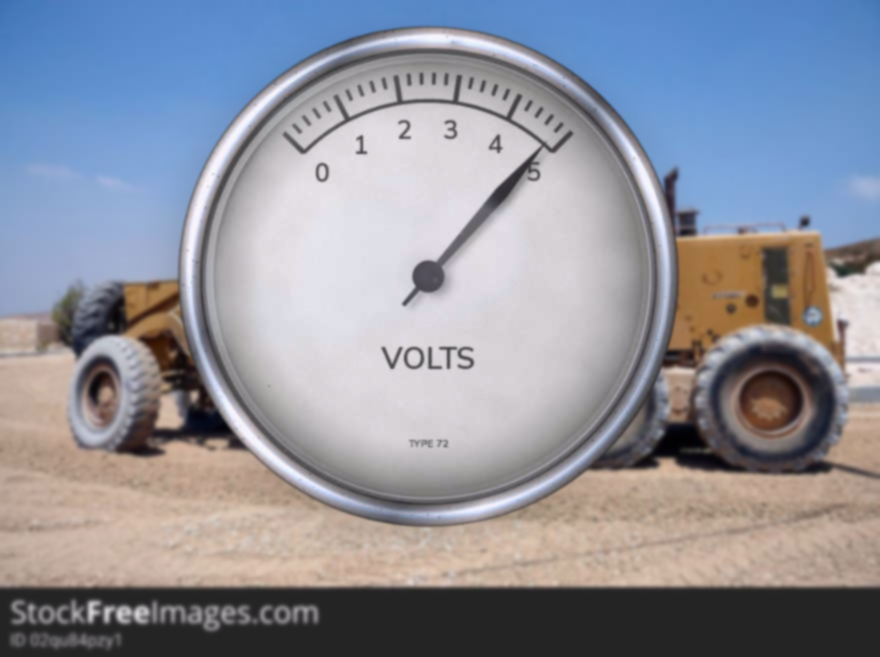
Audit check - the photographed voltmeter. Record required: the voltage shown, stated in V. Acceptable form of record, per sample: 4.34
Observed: 4.8
